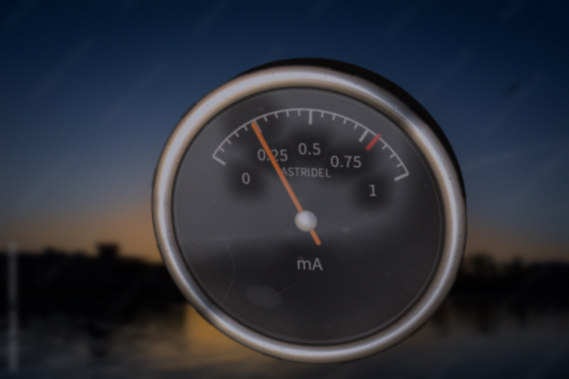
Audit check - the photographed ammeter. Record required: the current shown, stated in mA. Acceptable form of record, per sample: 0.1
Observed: 0.25
